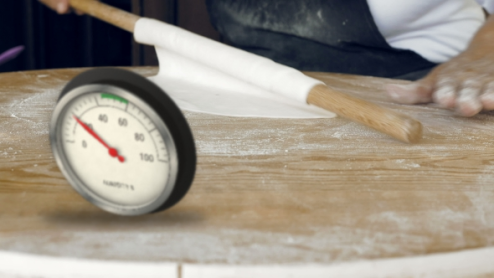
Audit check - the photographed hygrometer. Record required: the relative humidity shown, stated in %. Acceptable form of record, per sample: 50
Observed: 20
